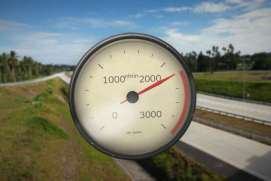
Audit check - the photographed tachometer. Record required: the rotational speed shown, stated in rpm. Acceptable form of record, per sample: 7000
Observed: 2200
